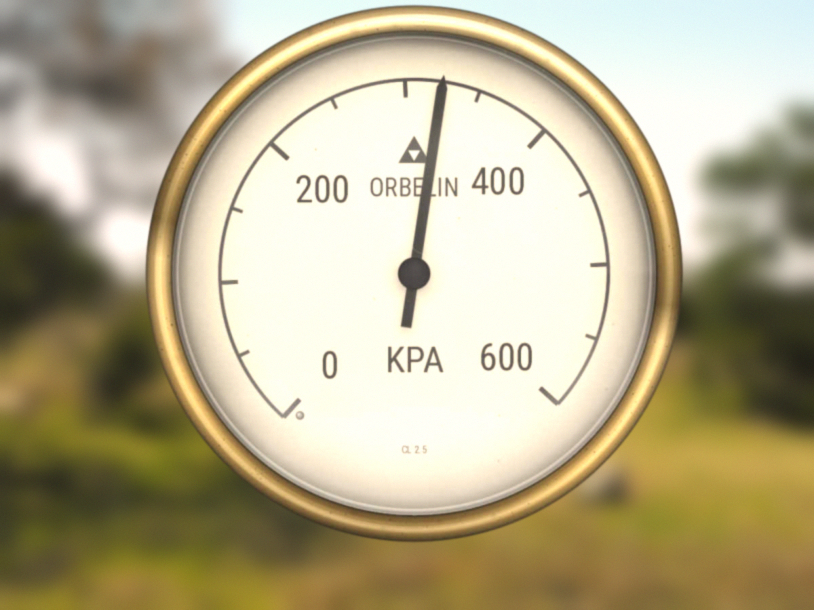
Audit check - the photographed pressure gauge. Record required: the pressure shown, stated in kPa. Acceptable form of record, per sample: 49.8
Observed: 325
